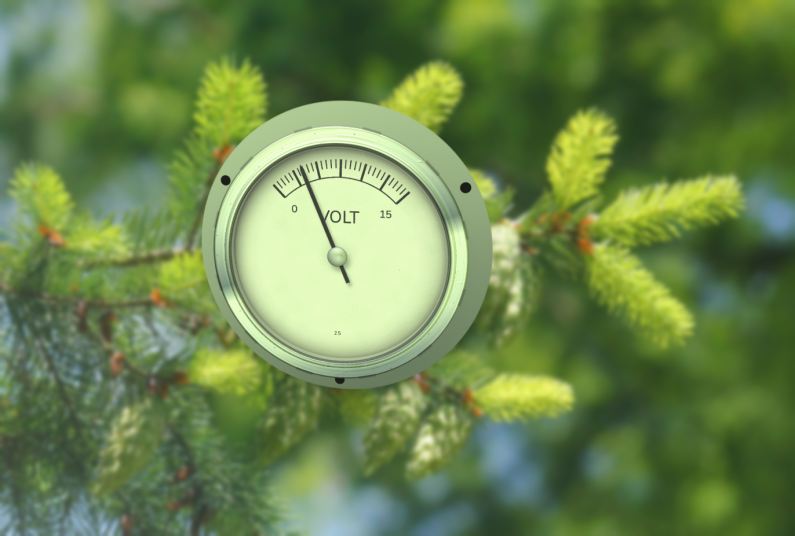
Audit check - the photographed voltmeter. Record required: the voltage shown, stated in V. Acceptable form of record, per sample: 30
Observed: 3.5
